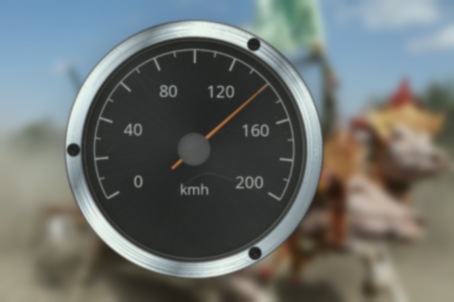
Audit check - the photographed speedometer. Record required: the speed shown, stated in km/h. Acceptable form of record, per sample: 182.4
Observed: 140
